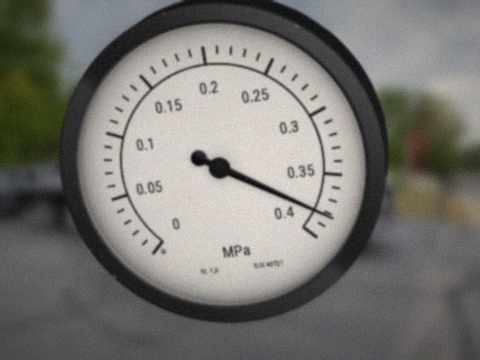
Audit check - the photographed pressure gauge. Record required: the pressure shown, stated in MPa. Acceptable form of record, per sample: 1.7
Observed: 0.38
